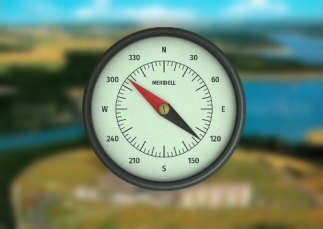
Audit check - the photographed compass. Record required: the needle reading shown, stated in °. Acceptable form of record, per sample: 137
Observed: 310
